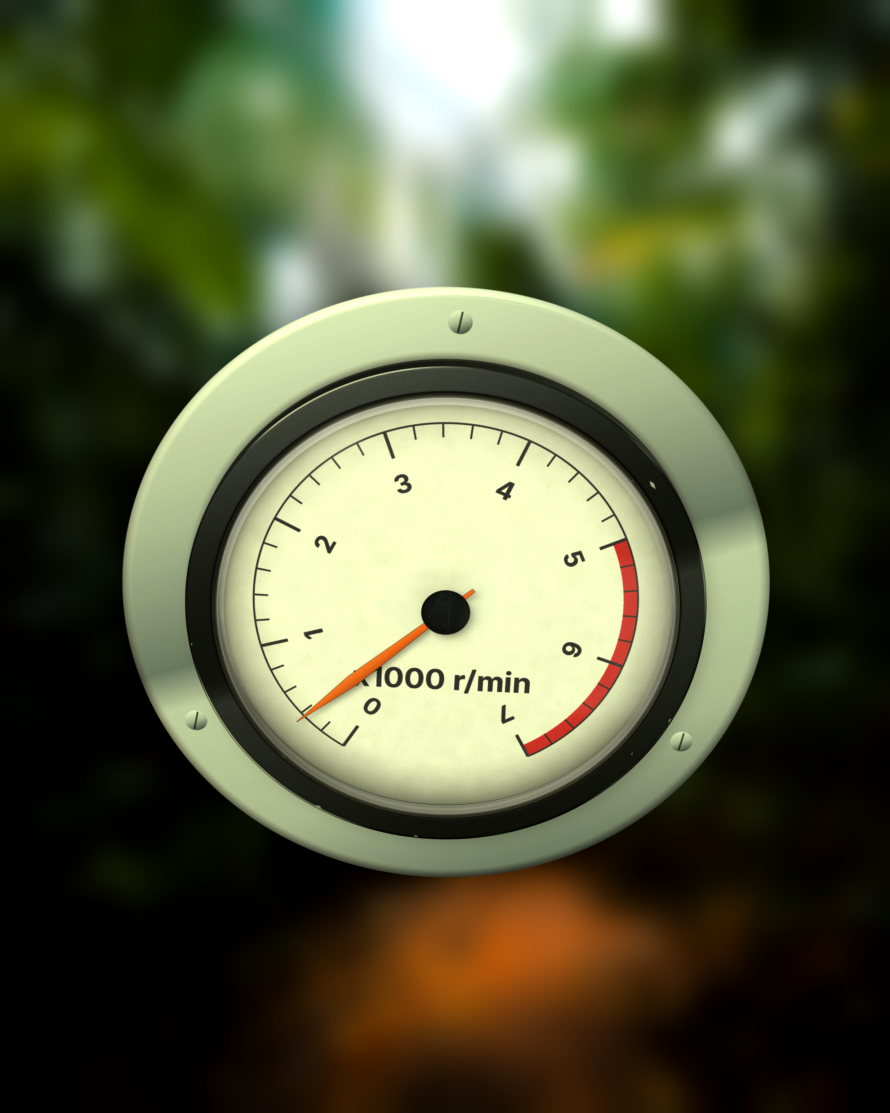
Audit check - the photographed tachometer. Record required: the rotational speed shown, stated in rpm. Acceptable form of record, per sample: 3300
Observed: 400
